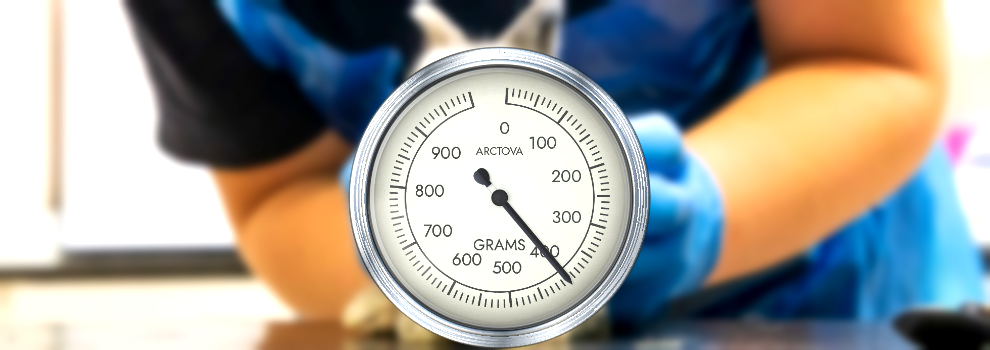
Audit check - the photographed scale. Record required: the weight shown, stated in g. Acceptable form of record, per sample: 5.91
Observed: 400
